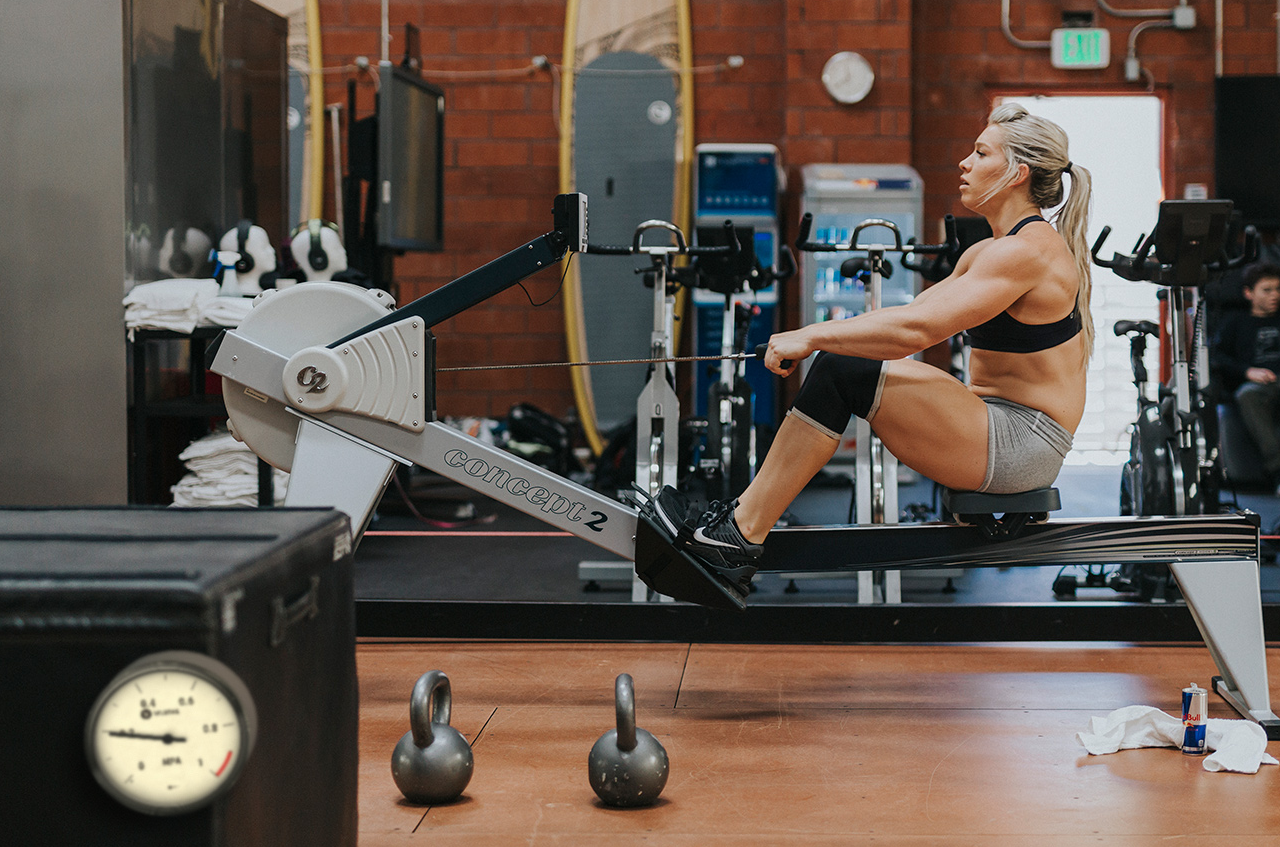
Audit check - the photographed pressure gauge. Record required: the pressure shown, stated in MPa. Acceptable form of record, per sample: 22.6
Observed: 0.2
